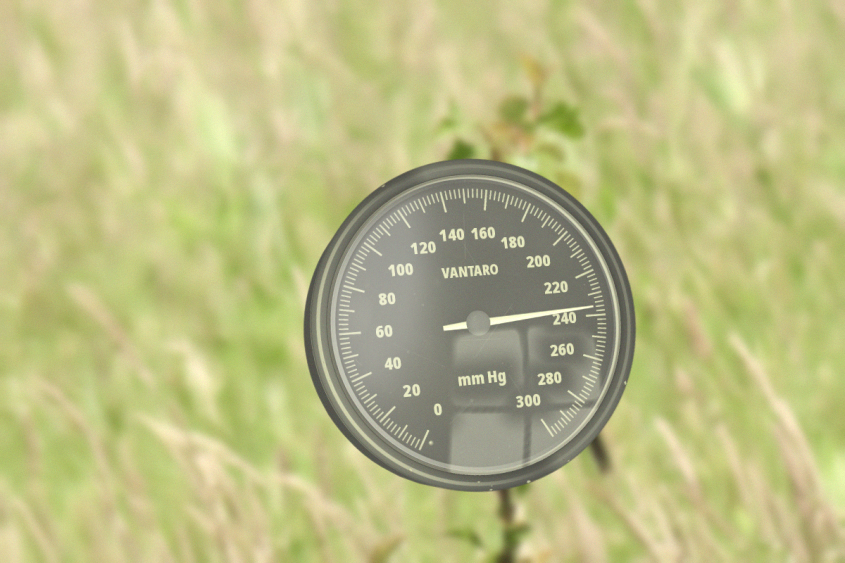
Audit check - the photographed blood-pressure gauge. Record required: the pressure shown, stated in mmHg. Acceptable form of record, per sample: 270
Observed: 236
